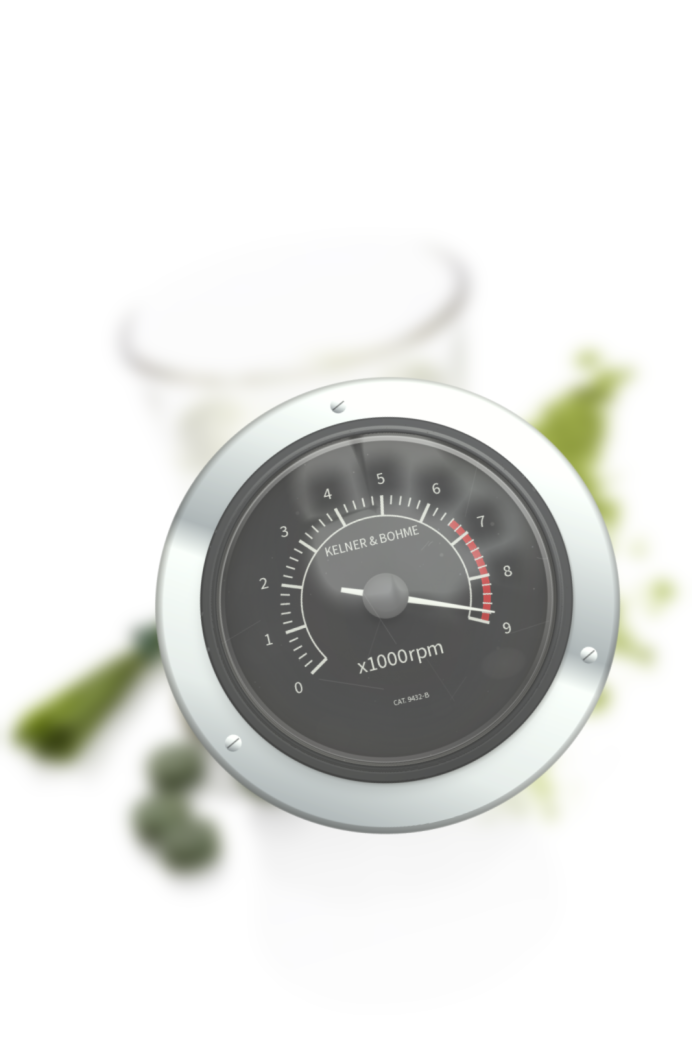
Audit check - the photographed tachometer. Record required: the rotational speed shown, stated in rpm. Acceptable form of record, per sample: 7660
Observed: 8800
